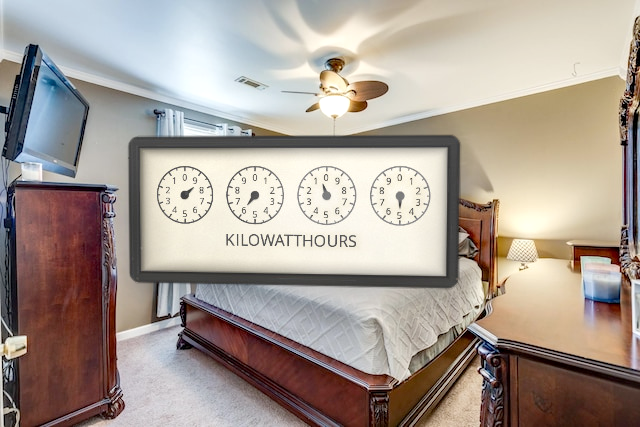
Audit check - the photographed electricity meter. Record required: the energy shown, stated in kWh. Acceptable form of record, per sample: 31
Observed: 8605
